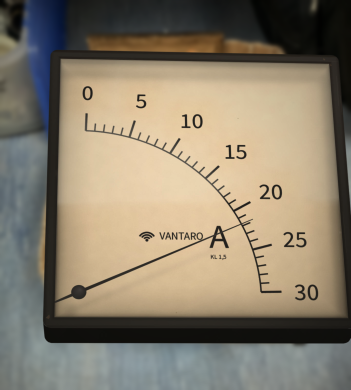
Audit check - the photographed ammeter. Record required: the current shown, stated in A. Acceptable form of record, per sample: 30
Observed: 22
